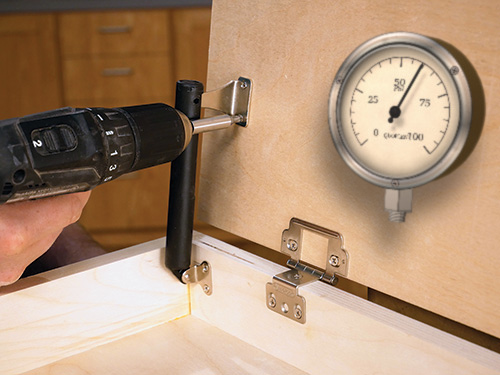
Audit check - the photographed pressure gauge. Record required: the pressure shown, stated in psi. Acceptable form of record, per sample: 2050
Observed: 60
